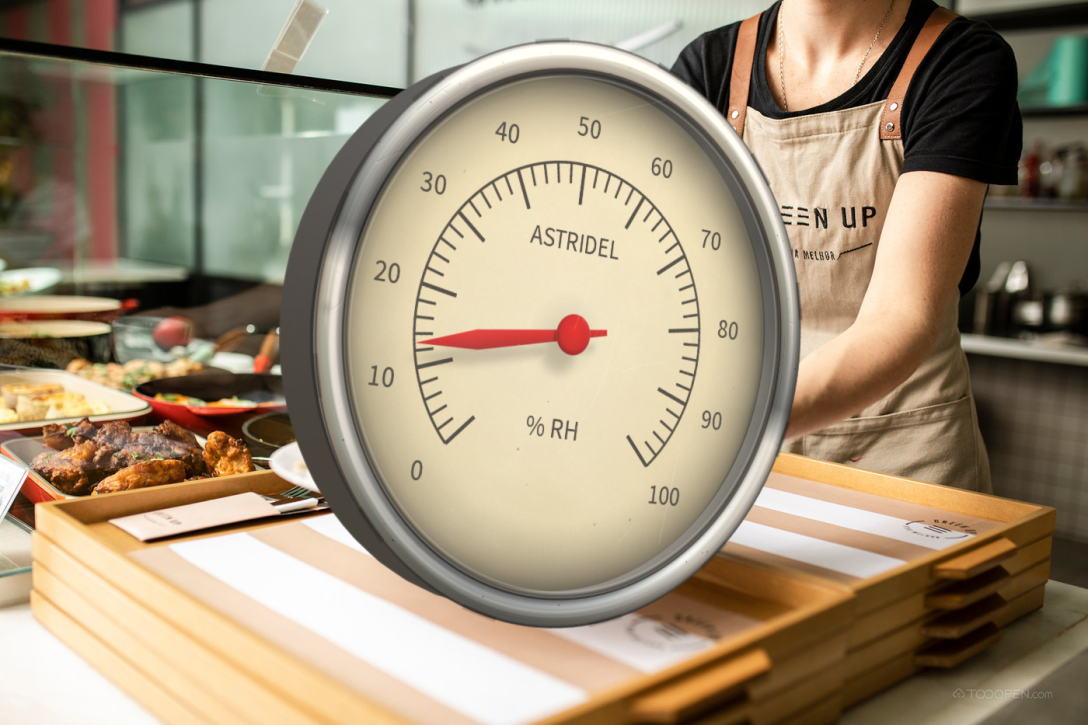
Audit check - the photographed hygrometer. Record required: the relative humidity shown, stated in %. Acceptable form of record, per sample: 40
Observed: 13
